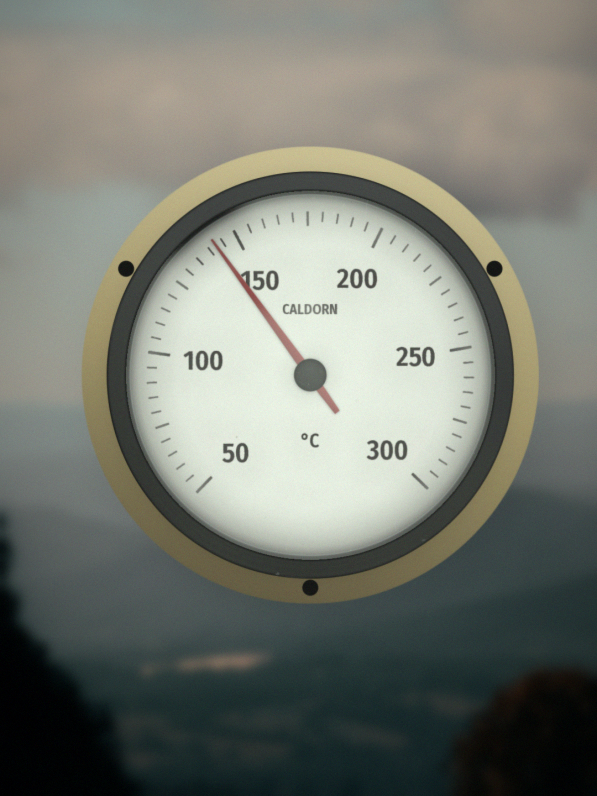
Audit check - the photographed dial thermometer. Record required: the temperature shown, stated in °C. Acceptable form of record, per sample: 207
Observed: 142.5
